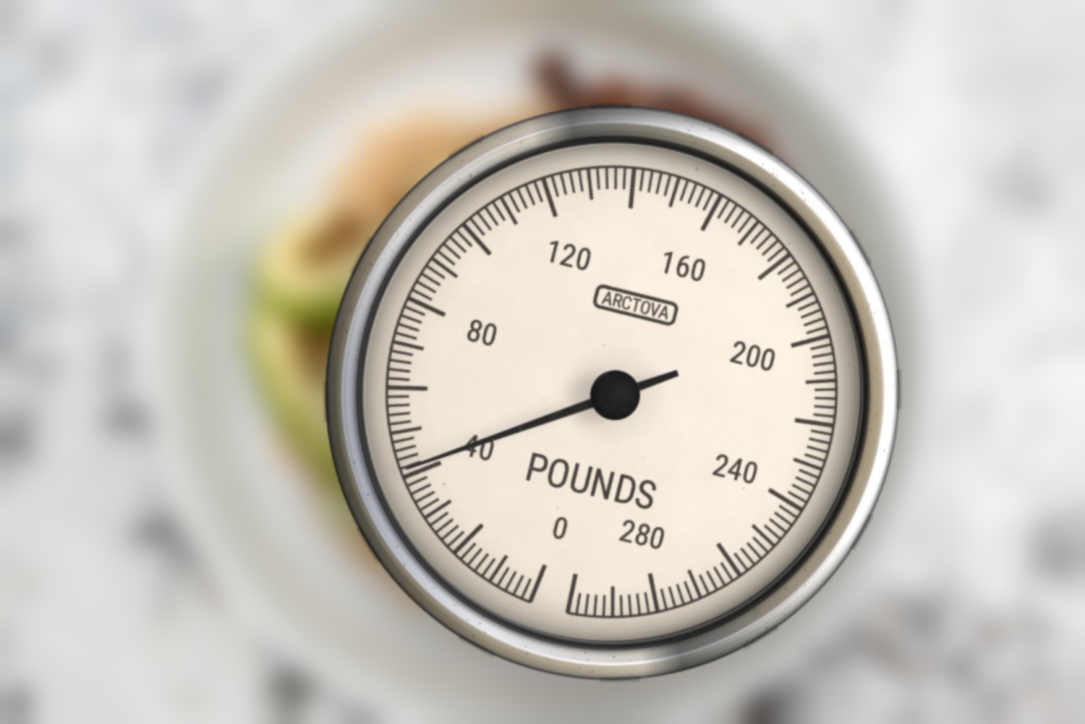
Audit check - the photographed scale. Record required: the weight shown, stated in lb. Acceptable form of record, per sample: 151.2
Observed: 42
